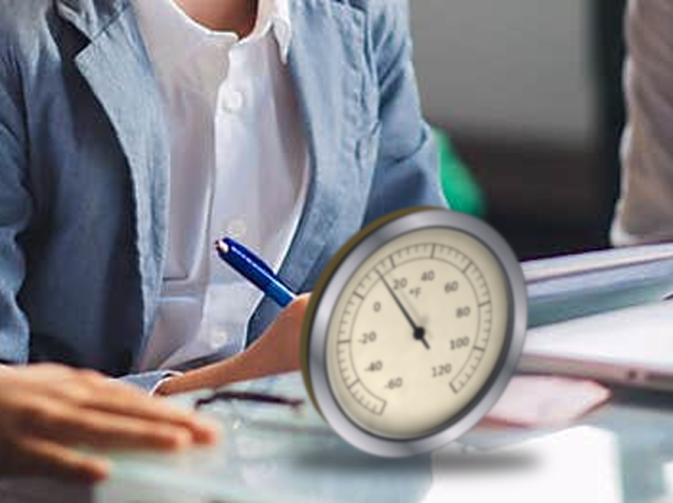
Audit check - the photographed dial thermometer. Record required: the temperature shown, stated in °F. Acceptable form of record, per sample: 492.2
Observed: 12
